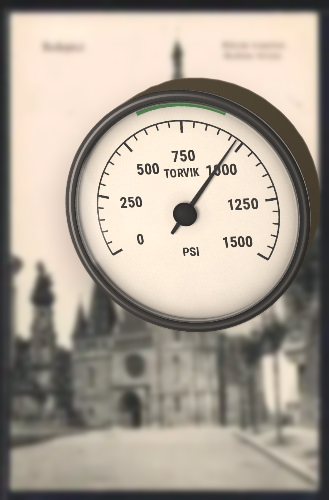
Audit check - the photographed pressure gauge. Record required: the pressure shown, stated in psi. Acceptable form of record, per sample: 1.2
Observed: 975
